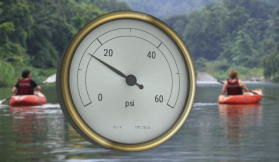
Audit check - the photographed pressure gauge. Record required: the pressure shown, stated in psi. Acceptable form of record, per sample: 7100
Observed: 15
